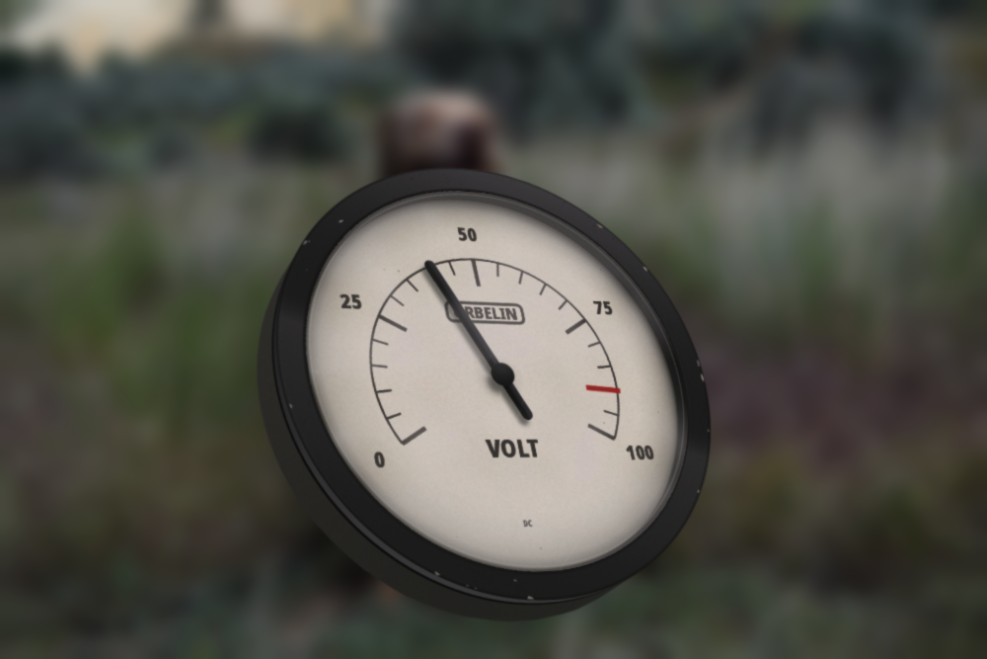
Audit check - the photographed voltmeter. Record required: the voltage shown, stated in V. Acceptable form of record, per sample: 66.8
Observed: 40
